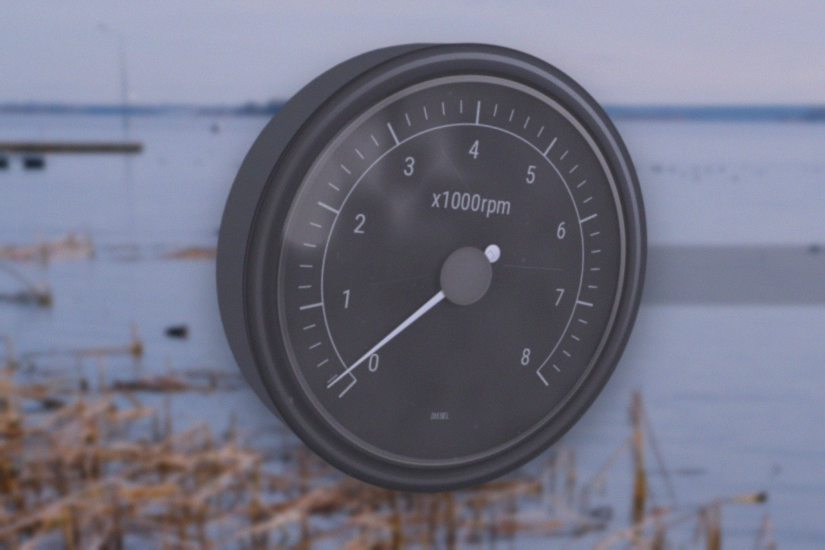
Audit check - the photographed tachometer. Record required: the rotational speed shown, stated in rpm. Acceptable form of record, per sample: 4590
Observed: 200
